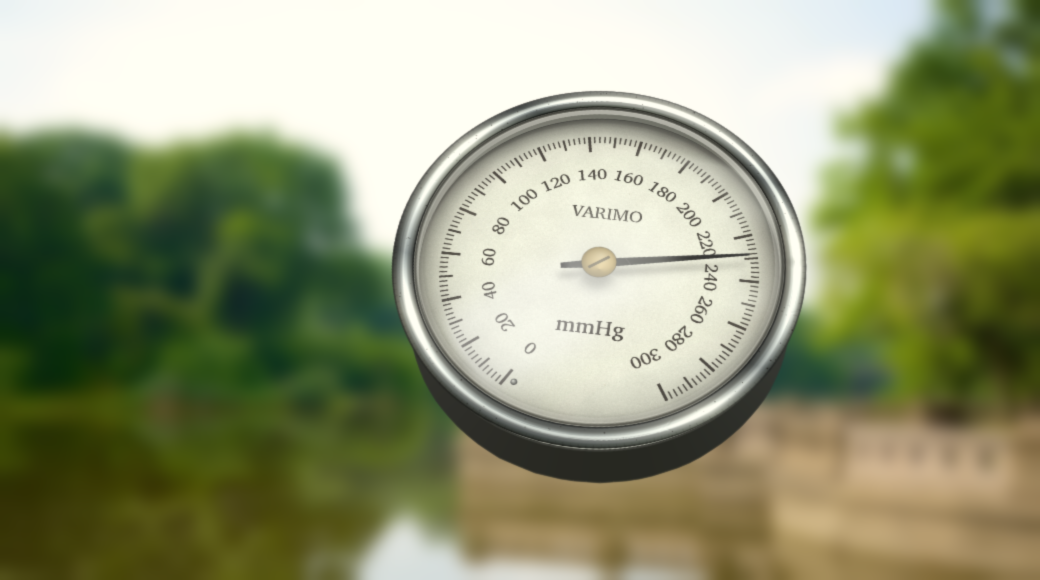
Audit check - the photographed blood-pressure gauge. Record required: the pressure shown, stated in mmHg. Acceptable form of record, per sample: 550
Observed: 230
